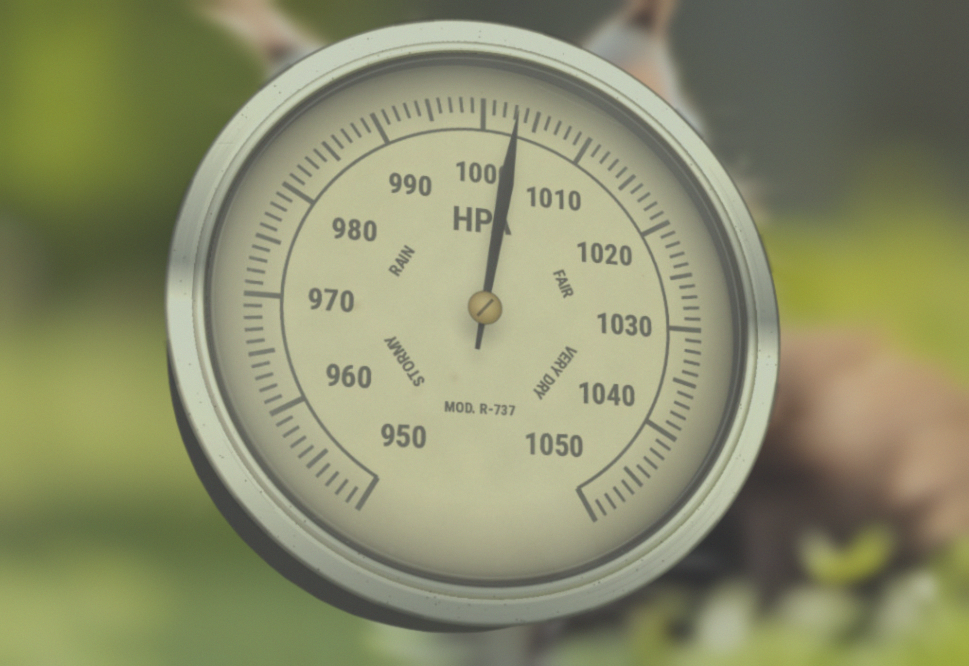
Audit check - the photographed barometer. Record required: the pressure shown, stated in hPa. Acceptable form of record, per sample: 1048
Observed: 1003
